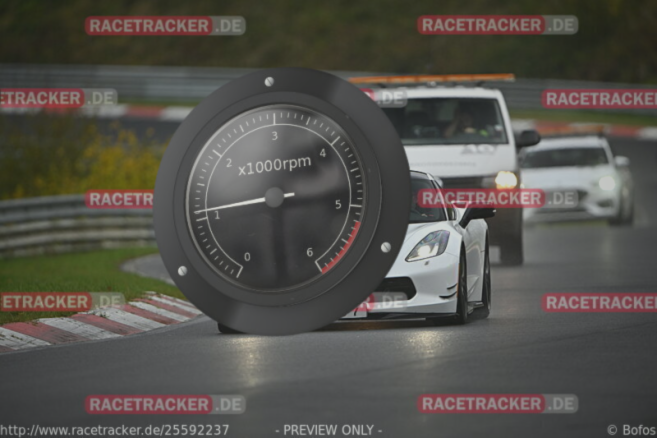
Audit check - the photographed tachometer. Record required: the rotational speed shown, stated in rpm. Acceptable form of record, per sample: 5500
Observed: 1100
